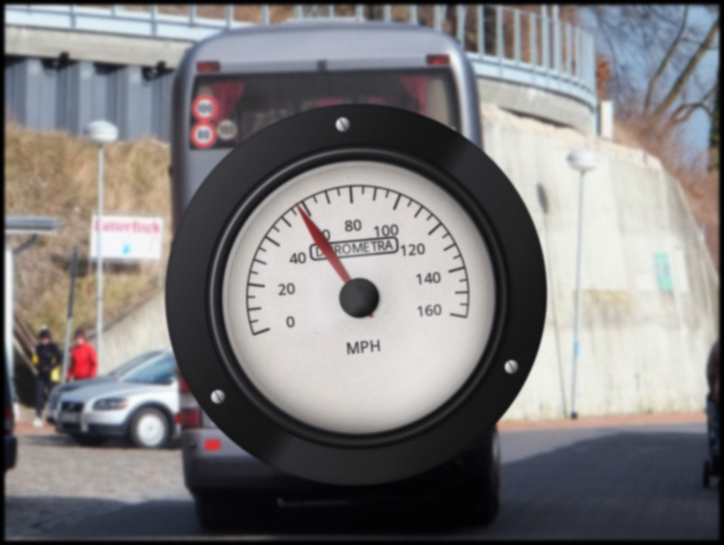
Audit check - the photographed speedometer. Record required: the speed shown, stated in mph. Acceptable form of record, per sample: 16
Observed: 57.5
